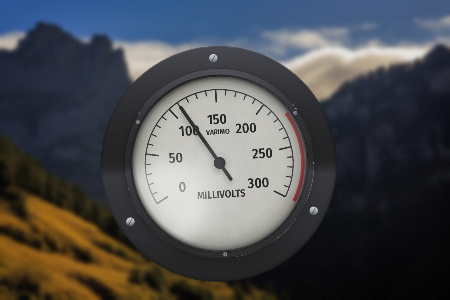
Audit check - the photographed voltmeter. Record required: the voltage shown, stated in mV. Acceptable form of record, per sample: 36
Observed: 110
